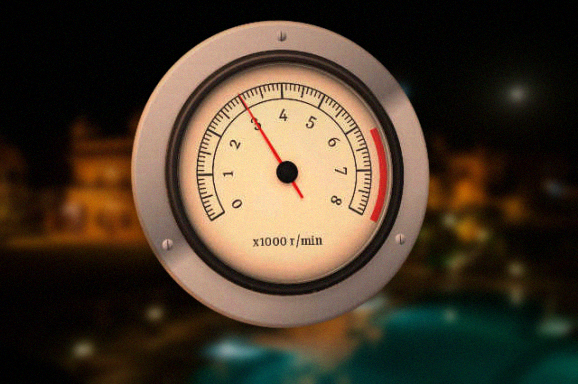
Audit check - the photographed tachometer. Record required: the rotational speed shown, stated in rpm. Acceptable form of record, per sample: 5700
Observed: 3000
